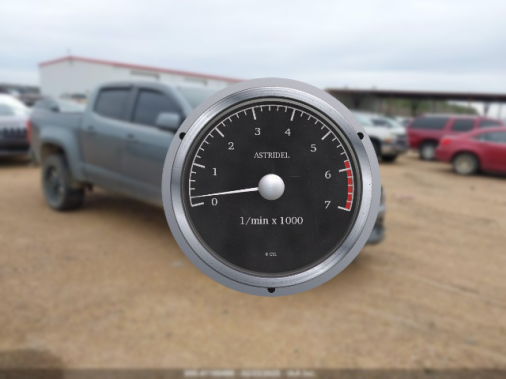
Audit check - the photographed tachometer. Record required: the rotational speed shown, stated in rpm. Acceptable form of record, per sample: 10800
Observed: 200
